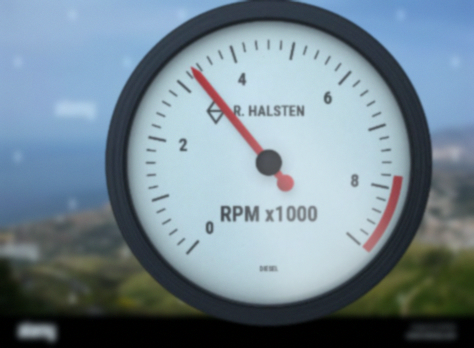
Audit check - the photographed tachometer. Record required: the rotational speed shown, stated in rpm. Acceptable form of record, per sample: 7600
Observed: 3300
